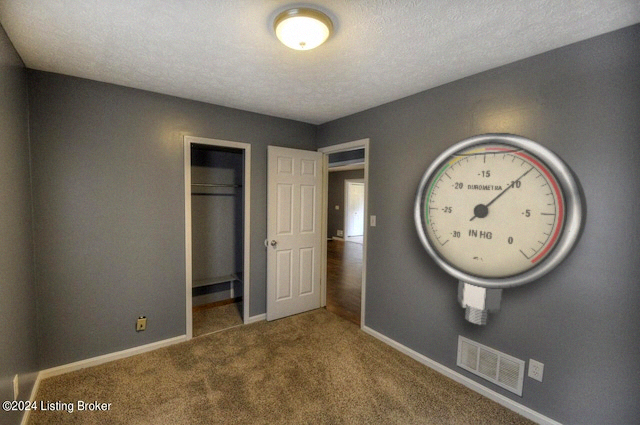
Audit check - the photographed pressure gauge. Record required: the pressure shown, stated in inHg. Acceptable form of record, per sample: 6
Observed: -10
